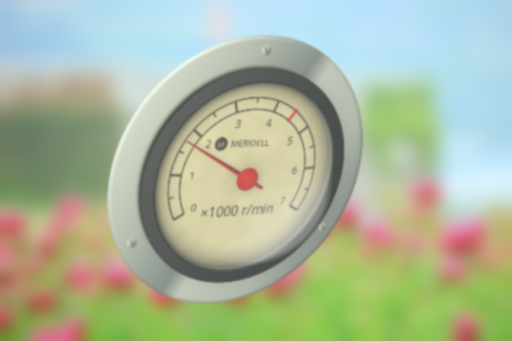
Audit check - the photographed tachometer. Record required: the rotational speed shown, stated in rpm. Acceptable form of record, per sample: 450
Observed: 1750
